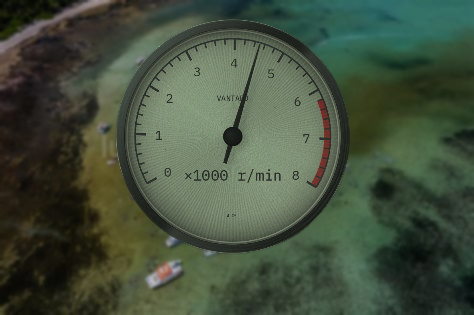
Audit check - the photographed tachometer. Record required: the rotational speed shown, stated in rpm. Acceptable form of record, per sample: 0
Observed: 4500
